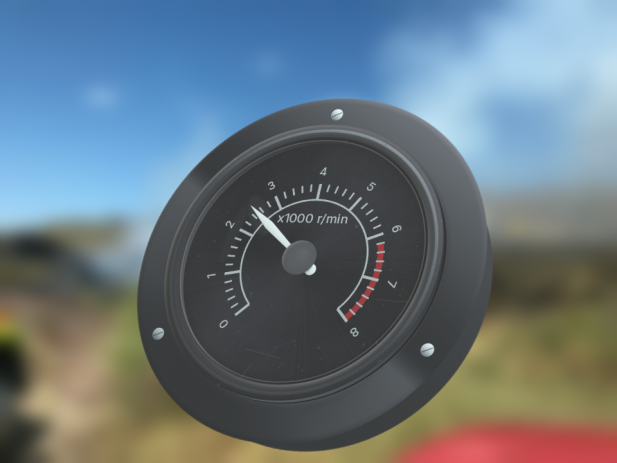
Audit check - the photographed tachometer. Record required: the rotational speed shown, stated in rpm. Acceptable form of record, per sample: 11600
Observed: 2500
